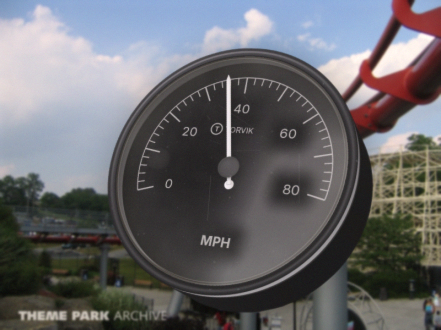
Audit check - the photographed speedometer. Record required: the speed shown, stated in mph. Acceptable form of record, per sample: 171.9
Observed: 36
